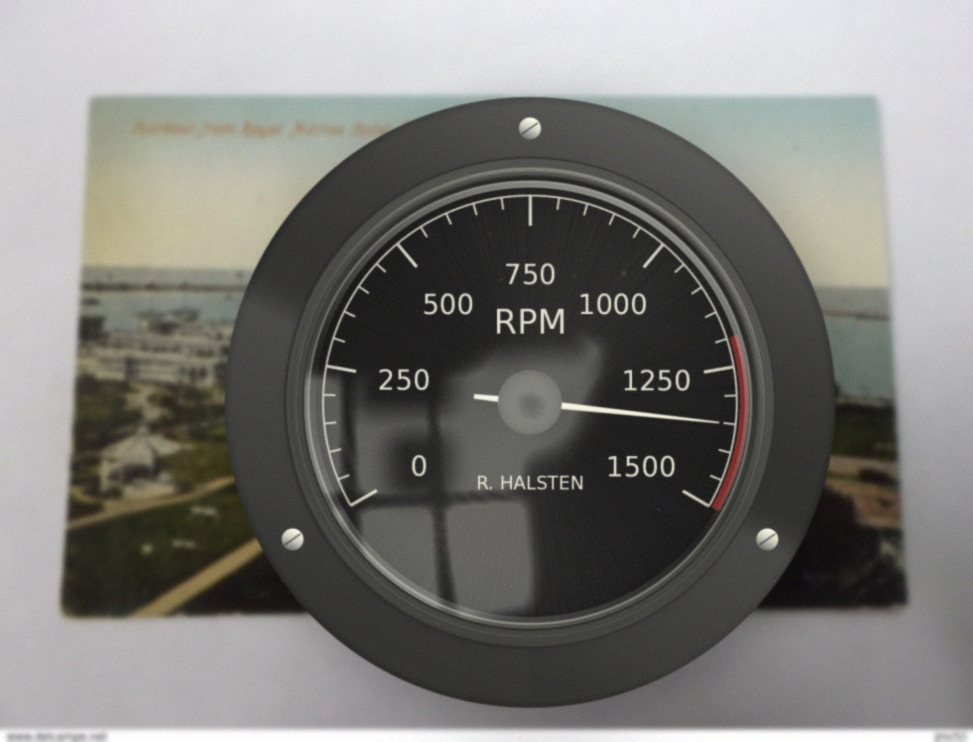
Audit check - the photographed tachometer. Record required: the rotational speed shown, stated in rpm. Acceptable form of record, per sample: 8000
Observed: 1350
